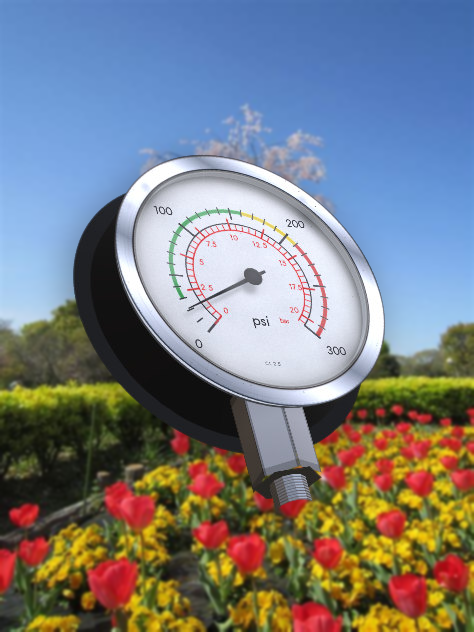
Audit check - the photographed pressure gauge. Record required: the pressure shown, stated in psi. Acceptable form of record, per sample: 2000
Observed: 20
